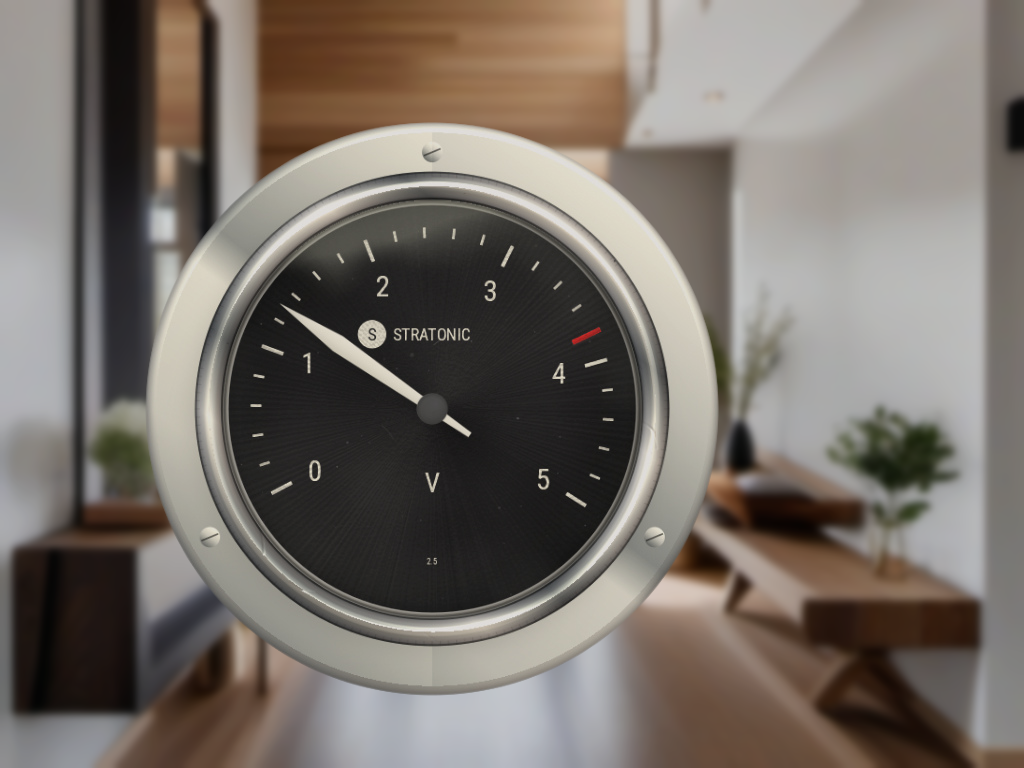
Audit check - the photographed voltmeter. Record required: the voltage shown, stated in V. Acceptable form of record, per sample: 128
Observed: 1.3
